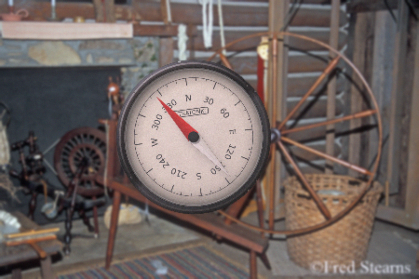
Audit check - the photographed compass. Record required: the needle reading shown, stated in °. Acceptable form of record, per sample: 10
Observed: 325
